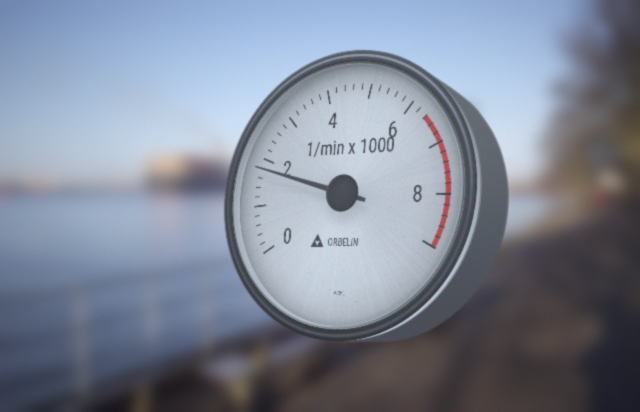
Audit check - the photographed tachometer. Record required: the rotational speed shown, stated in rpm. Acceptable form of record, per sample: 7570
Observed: 1800
